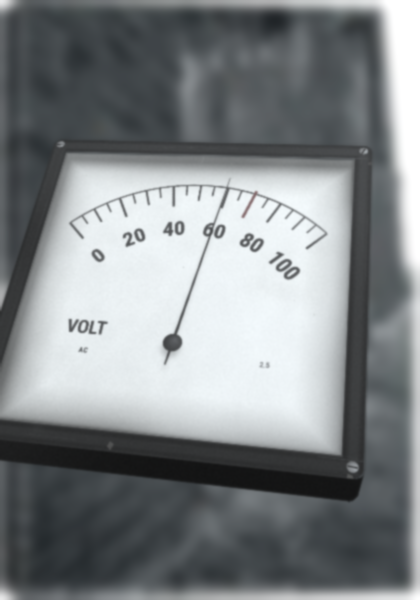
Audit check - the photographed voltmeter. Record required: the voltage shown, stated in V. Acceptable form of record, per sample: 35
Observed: 60
